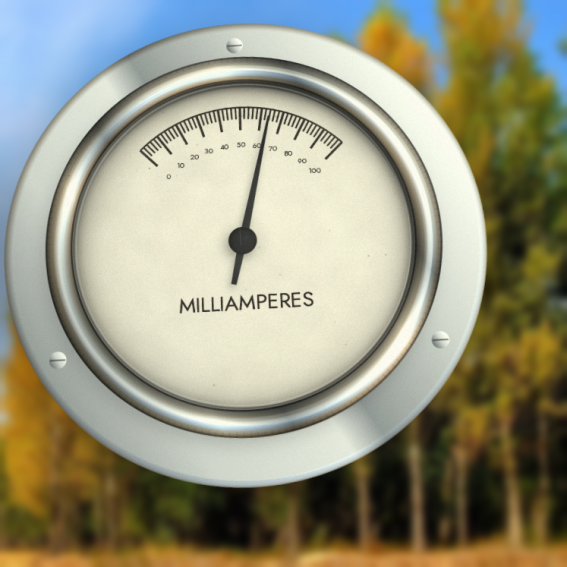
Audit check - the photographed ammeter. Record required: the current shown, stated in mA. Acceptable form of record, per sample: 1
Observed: 64
